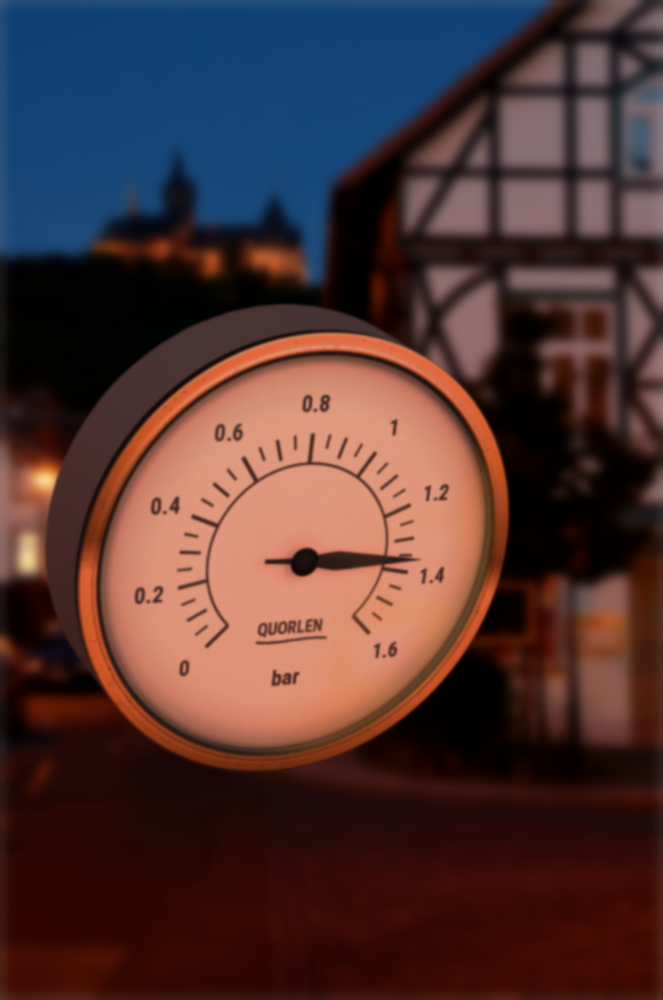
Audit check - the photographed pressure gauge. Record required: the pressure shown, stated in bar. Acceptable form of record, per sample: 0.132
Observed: 1.35
